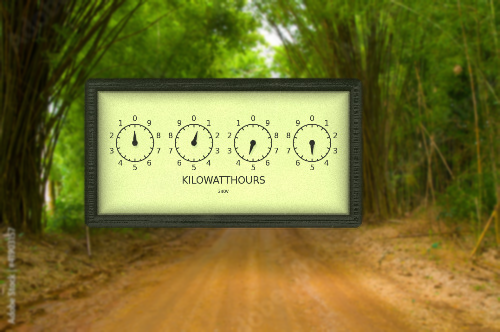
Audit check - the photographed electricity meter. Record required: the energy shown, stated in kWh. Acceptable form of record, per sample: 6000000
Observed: 45
